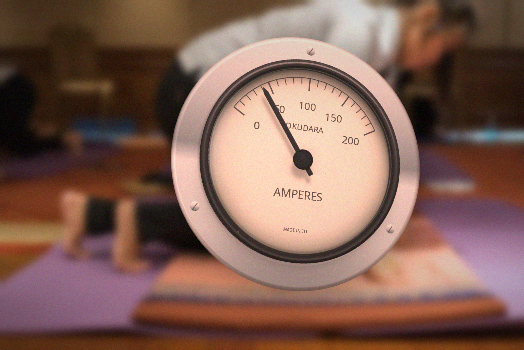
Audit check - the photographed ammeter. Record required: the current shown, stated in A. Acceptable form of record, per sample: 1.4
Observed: 40
